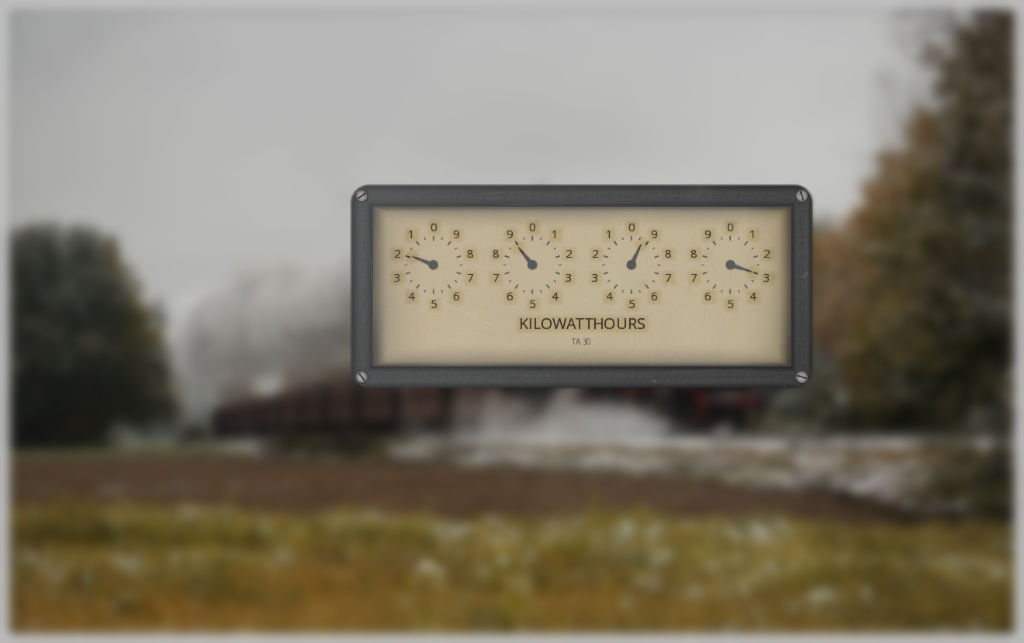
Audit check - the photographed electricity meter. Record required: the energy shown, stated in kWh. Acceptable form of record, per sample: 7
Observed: 1893
